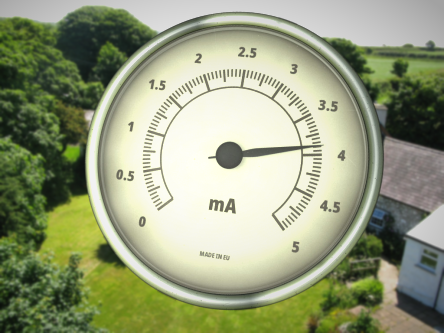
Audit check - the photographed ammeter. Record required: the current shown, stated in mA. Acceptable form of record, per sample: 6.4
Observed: 3.9
